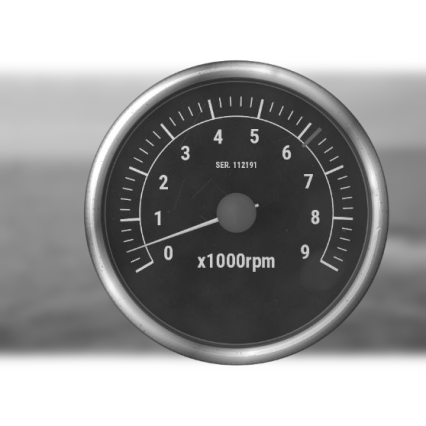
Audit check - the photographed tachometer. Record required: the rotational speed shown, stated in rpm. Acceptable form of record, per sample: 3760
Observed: 400
